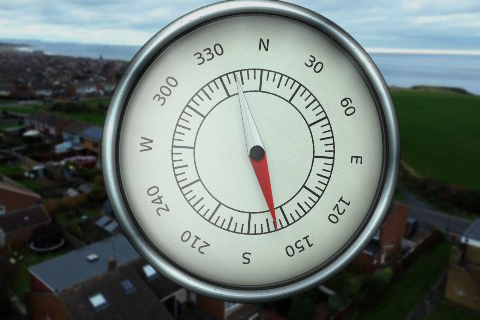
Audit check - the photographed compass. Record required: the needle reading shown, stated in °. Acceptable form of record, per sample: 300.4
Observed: 160
